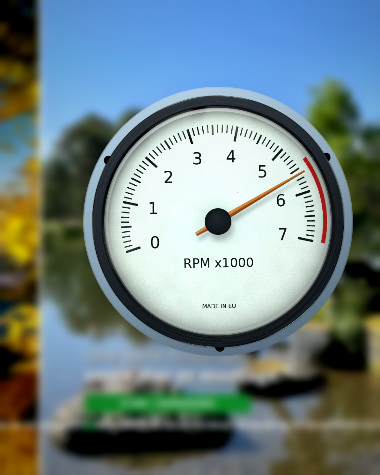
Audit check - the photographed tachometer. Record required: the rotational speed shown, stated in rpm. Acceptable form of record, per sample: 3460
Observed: 5600
